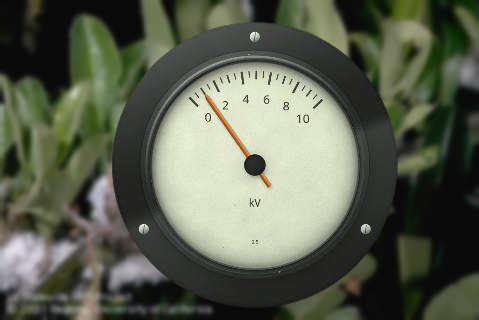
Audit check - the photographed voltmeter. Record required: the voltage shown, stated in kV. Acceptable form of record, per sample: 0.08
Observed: 1
